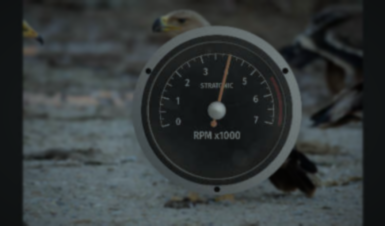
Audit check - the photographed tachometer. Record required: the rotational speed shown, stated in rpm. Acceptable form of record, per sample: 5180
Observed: 4000
